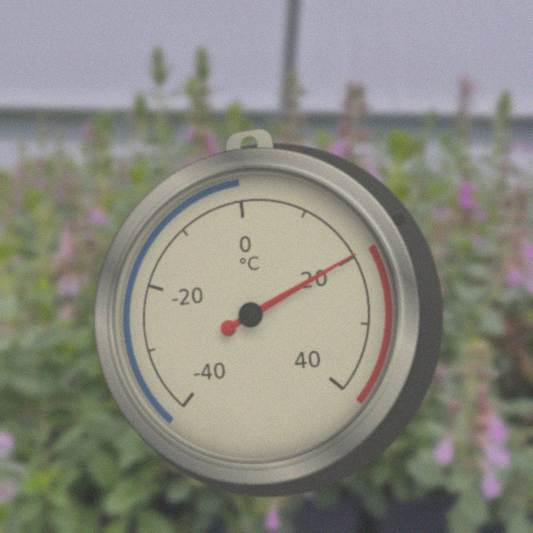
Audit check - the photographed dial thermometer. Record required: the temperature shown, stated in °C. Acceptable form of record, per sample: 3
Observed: 20
